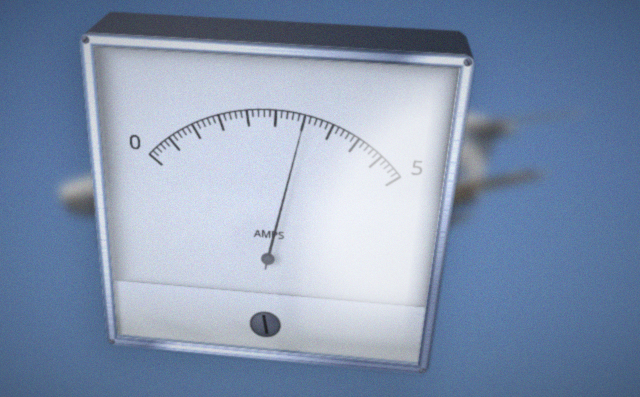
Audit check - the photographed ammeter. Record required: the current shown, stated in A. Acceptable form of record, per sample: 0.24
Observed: 3
